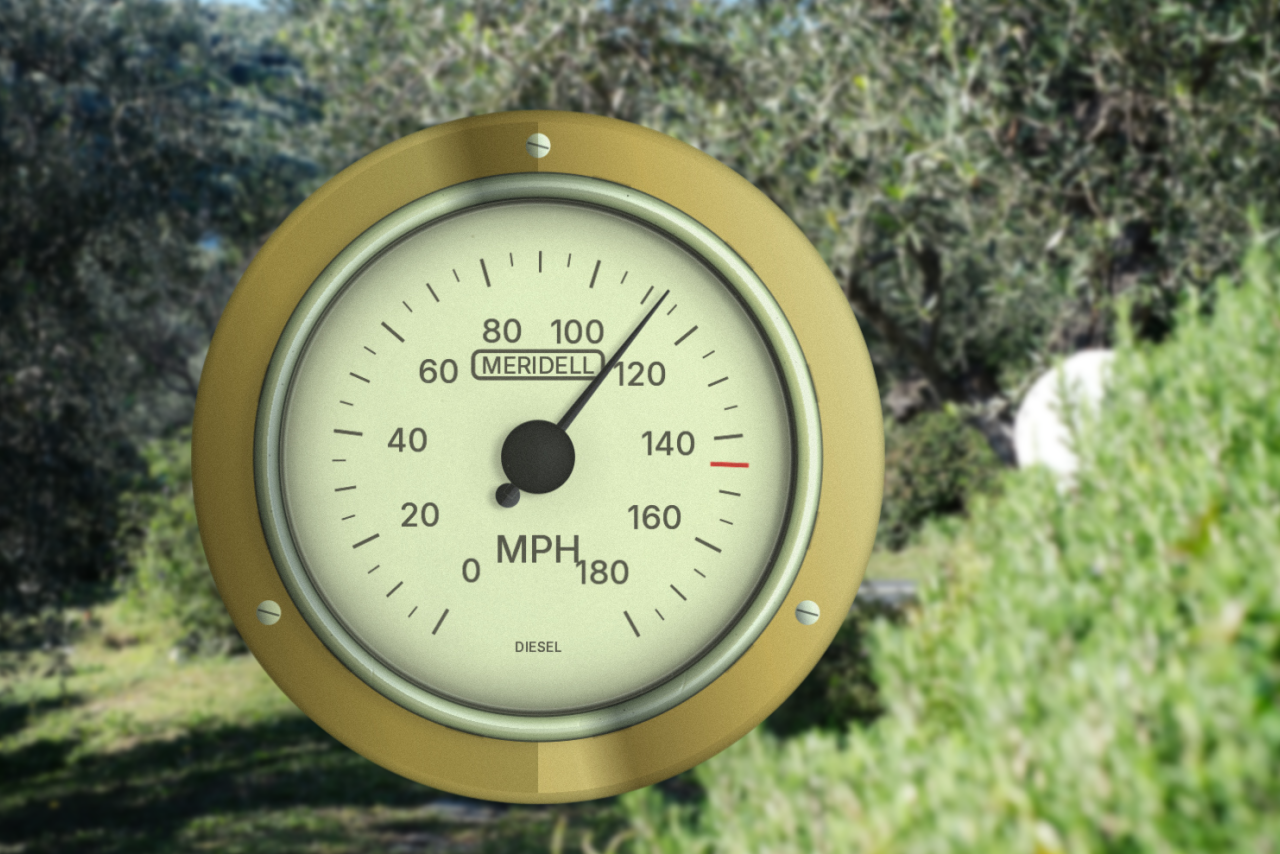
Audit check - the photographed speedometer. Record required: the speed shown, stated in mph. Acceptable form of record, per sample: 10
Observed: 112.5
